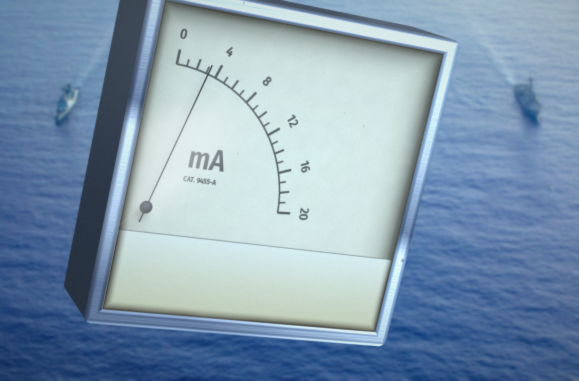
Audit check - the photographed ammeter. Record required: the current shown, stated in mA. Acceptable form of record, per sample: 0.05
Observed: 3
